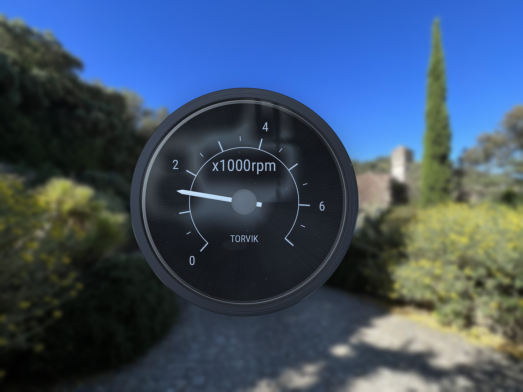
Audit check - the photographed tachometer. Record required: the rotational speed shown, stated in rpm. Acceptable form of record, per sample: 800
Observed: 1500
